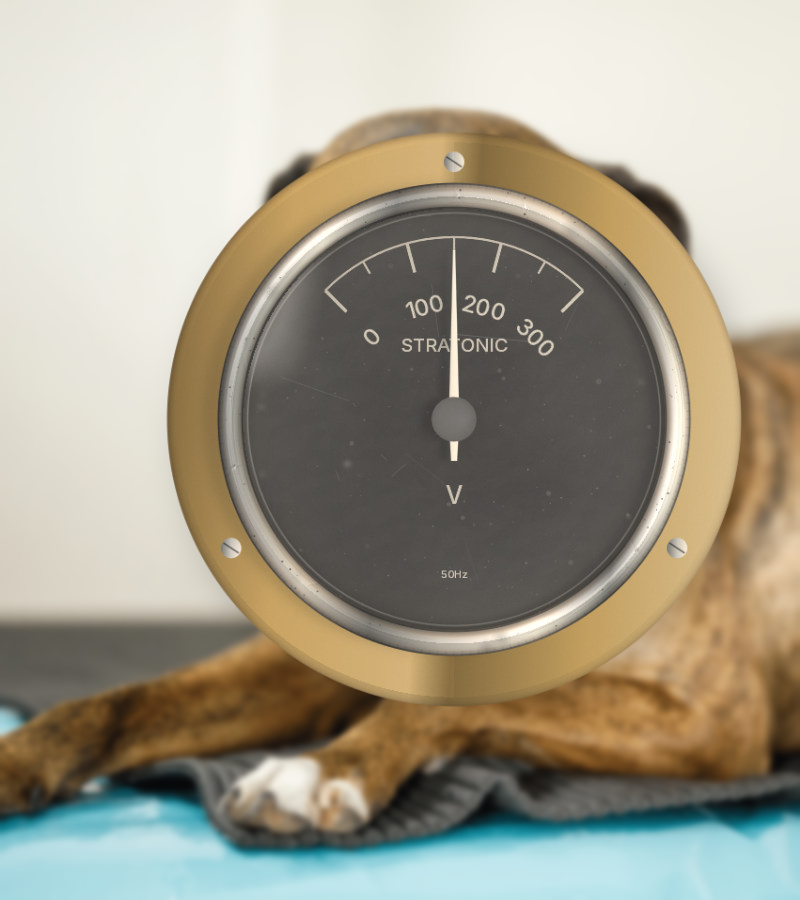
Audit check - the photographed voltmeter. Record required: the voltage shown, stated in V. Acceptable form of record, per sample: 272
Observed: 150
